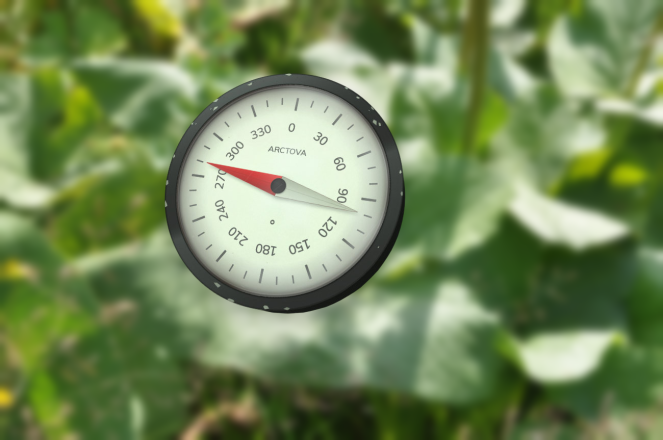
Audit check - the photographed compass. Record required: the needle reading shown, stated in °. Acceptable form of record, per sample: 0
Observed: 280
